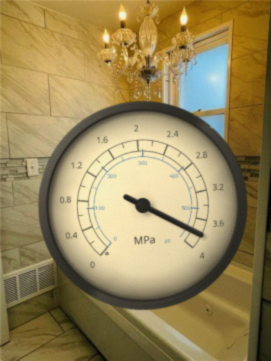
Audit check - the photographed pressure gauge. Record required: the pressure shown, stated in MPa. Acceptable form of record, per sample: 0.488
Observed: 3.8
